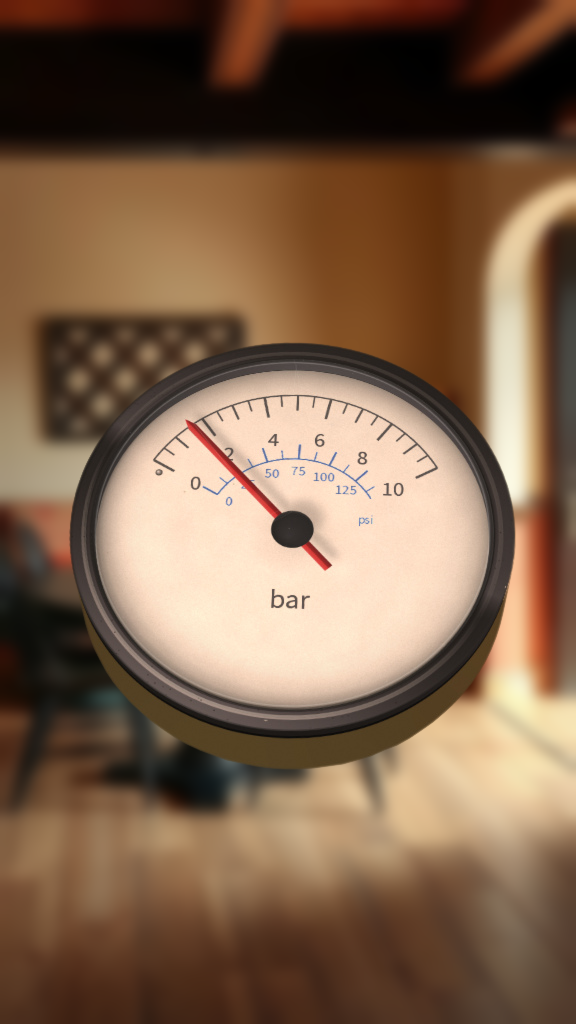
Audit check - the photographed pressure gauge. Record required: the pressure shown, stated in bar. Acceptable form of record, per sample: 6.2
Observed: 1.5
